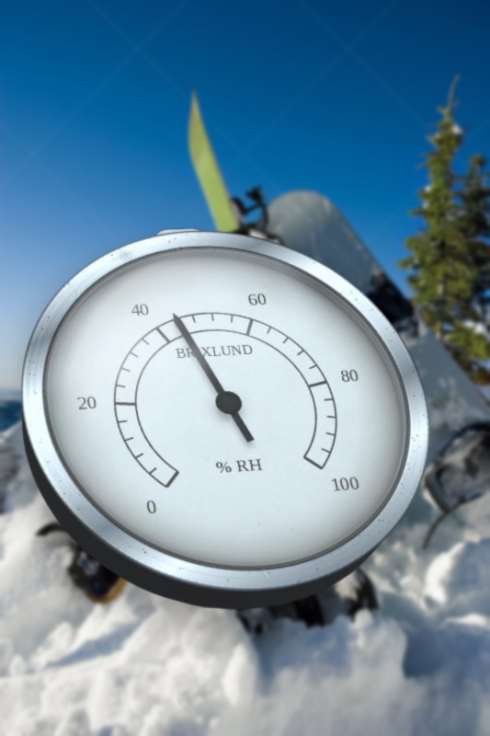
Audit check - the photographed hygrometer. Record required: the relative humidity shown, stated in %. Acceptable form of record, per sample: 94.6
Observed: 44
